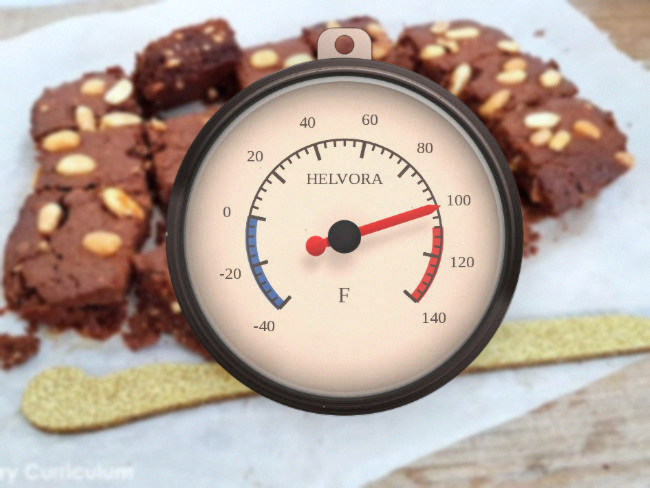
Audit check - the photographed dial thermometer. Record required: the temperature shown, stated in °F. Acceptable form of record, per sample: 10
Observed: 100
